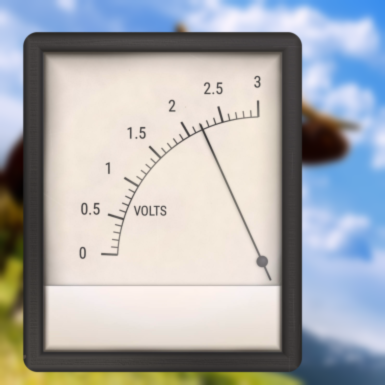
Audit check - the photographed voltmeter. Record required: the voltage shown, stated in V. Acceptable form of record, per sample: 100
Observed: 2.2
